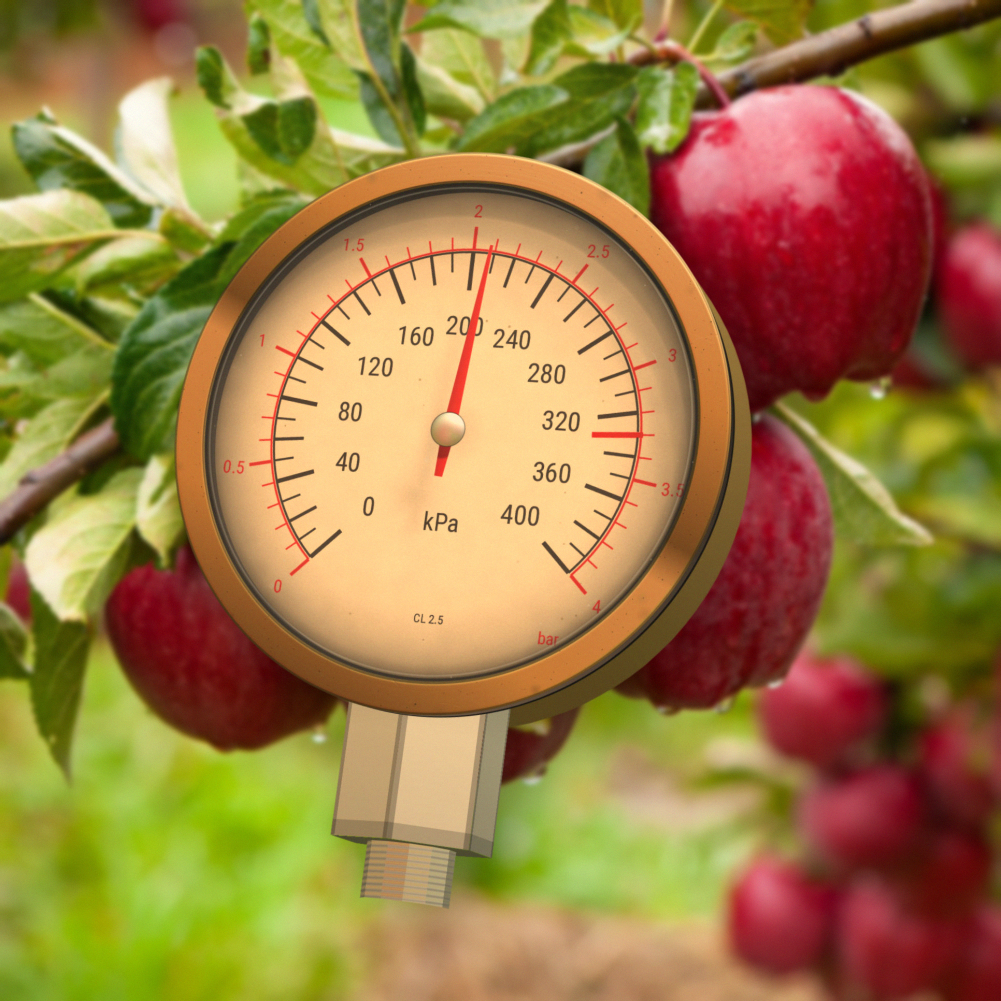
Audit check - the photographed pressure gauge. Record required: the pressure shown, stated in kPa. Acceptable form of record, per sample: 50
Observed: 210
